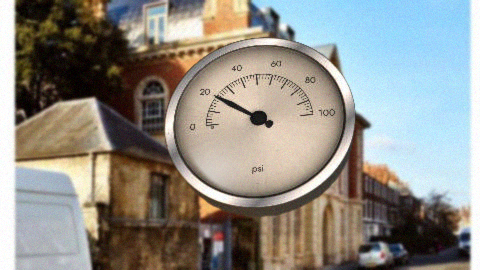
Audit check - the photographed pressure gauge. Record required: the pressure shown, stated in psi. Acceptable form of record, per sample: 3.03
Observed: 20
